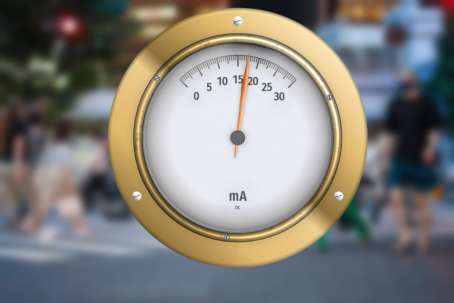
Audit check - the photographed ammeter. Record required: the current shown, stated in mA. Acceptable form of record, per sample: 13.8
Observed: 17.5
